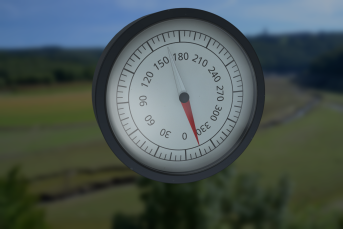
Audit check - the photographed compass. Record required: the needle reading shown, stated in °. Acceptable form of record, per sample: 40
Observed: 345
